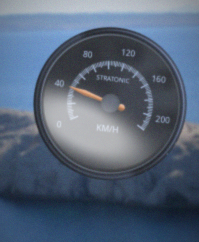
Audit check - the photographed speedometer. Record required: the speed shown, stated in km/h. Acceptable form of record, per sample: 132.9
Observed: 40
